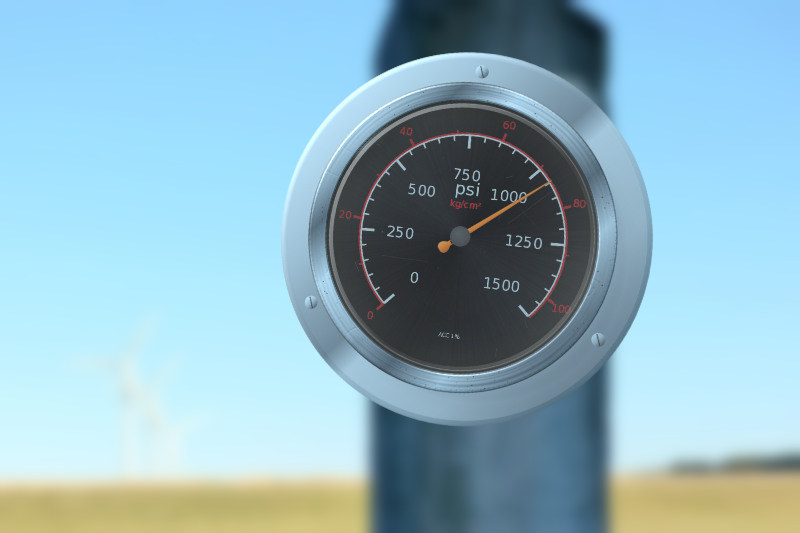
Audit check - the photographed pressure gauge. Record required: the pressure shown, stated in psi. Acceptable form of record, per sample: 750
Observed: 1050
